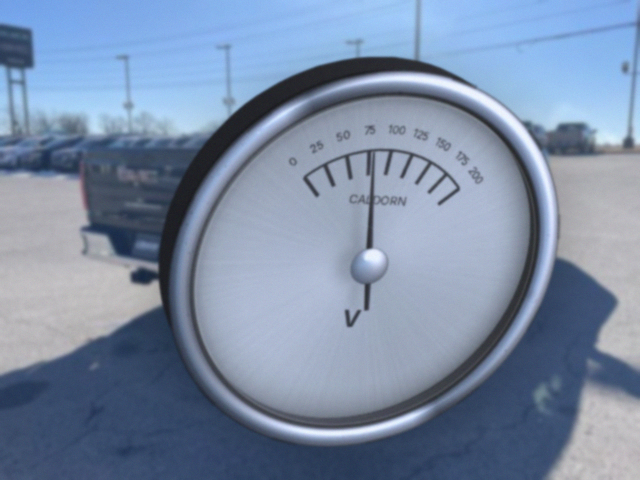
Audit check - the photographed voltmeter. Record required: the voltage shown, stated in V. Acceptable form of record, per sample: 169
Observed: 75
